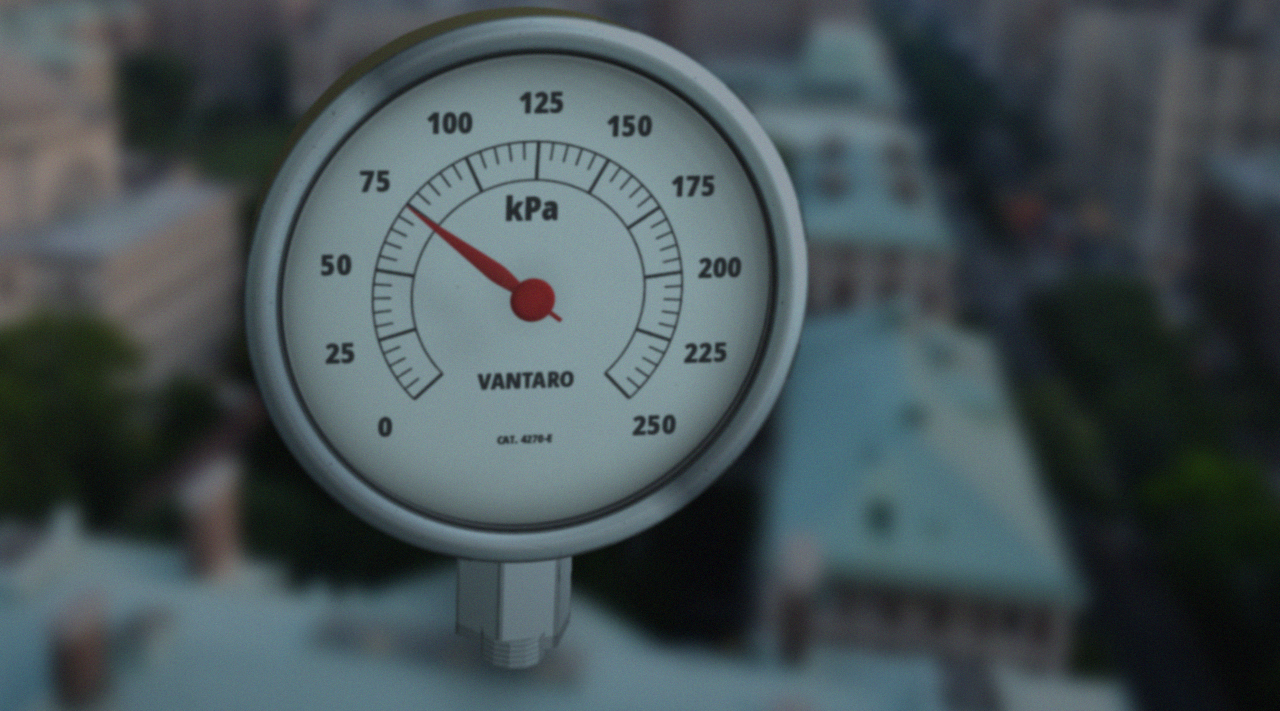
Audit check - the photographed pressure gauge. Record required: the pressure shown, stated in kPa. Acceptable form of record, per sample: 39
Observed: 75
